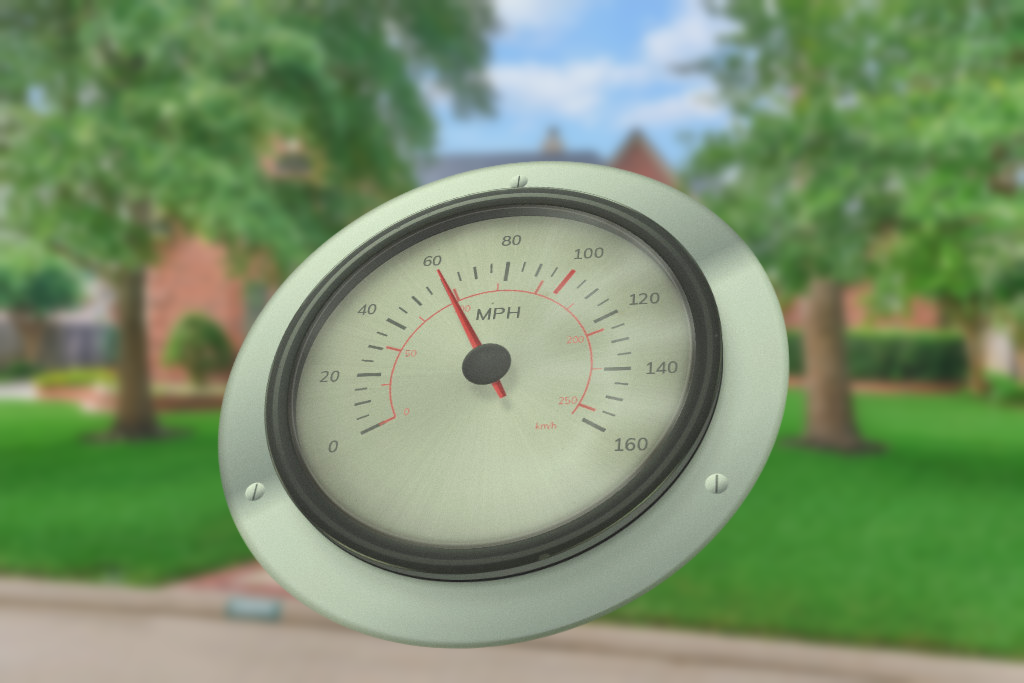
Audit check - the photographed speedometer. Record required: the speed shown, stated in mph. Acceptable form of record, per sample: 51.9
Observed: 60
